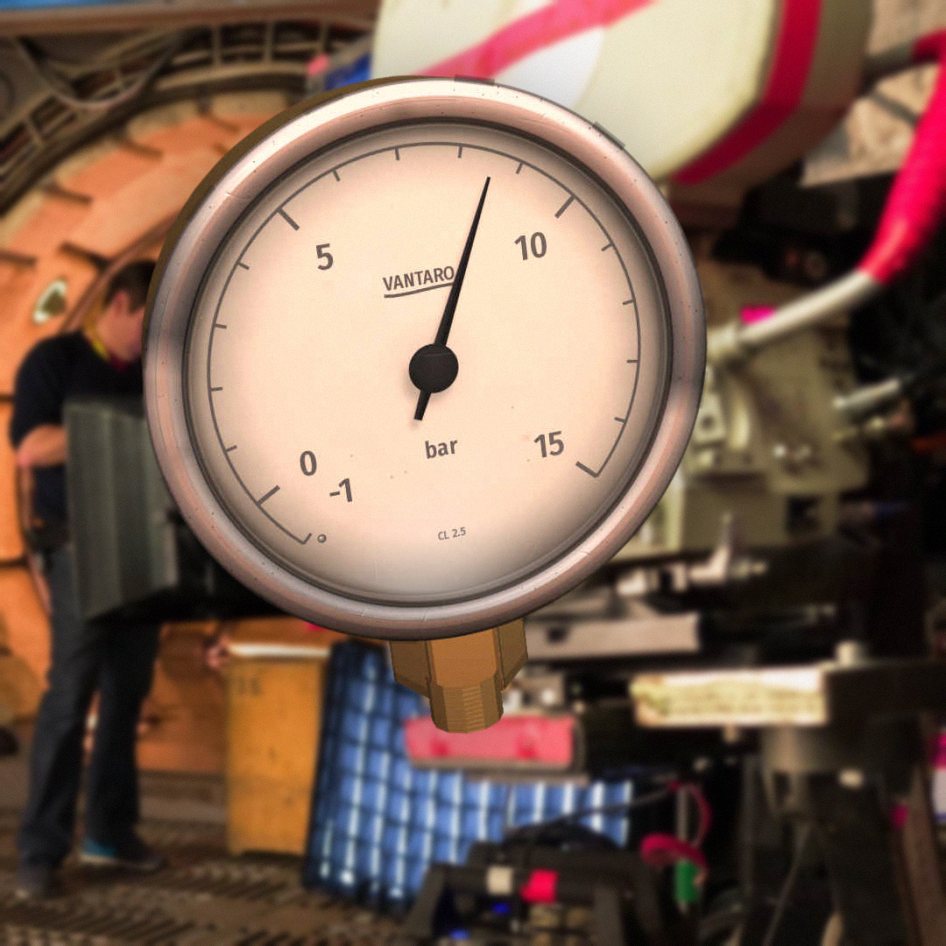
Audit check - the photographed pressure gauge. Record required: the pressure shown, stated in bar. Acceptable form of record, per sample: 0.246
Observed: 8.5
